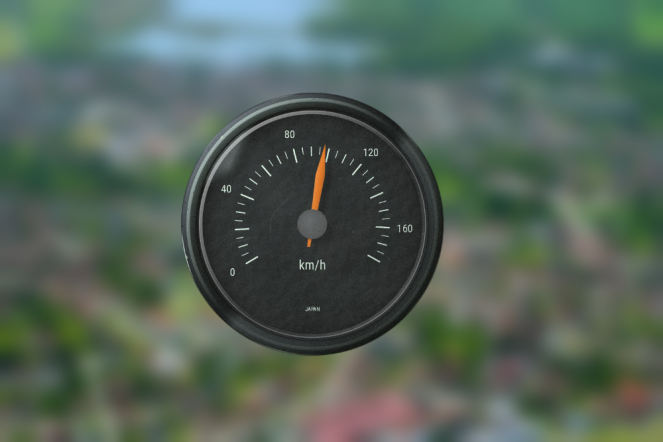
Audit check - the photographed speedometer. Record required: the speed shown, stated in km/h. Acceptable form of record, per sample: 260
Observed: 97.5
